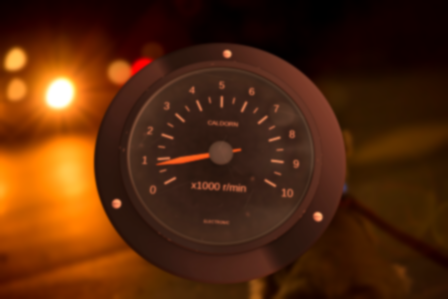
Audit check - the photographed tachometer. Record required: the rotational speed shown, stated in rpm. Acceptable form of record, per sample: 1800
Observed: 750
